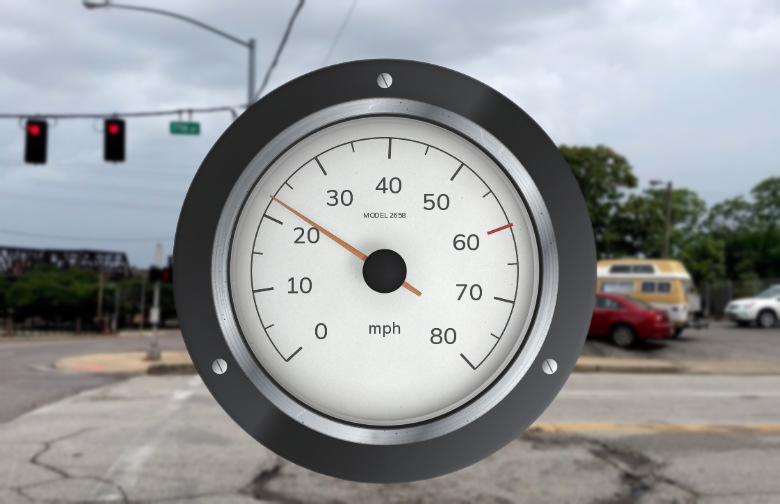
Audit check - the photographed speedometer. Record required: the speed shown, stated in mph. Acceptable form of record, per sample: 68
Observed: 22.5
